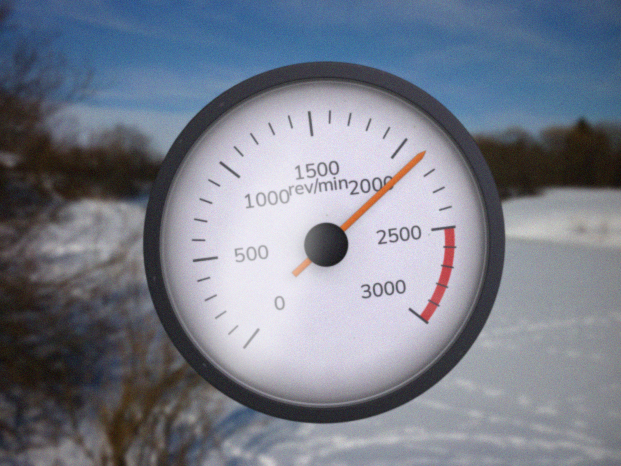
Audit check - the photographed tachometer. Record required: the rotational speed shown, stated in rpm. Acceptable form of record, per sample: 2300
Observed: 2100
